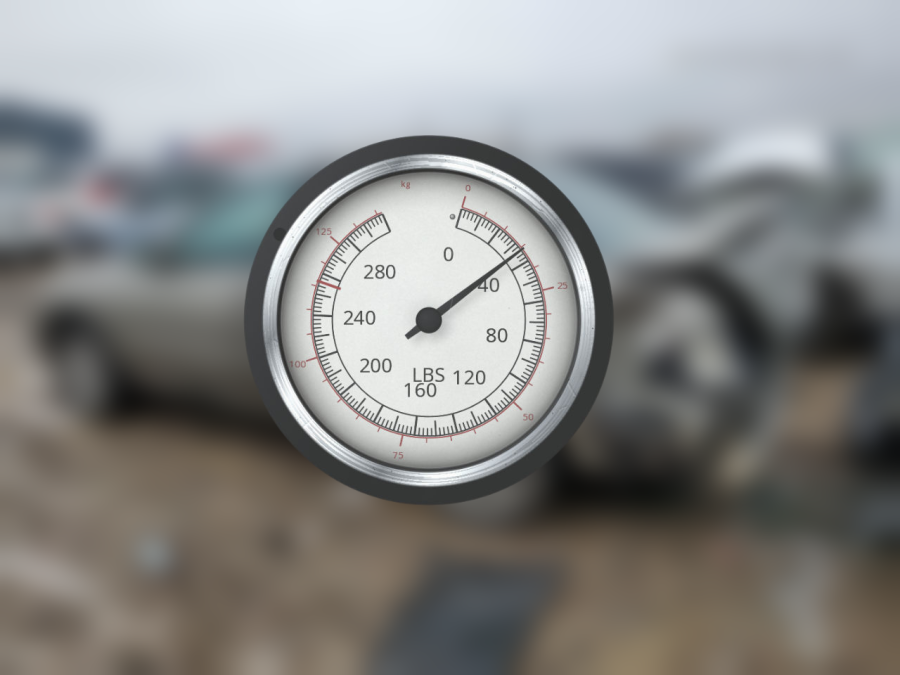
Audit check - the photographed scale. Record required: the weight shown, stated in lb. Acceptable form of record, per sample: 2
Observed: 34
